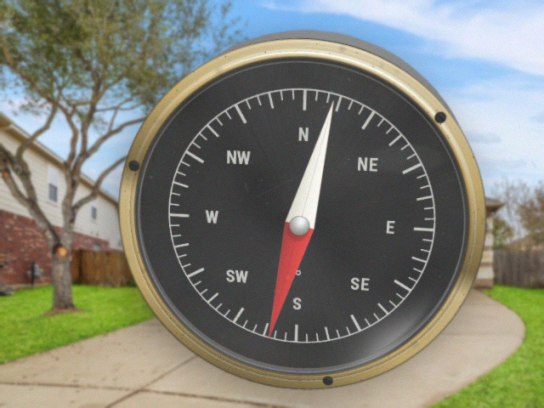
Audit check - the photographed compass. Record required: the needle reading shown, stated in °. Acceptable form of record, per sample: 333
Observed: 192.5
